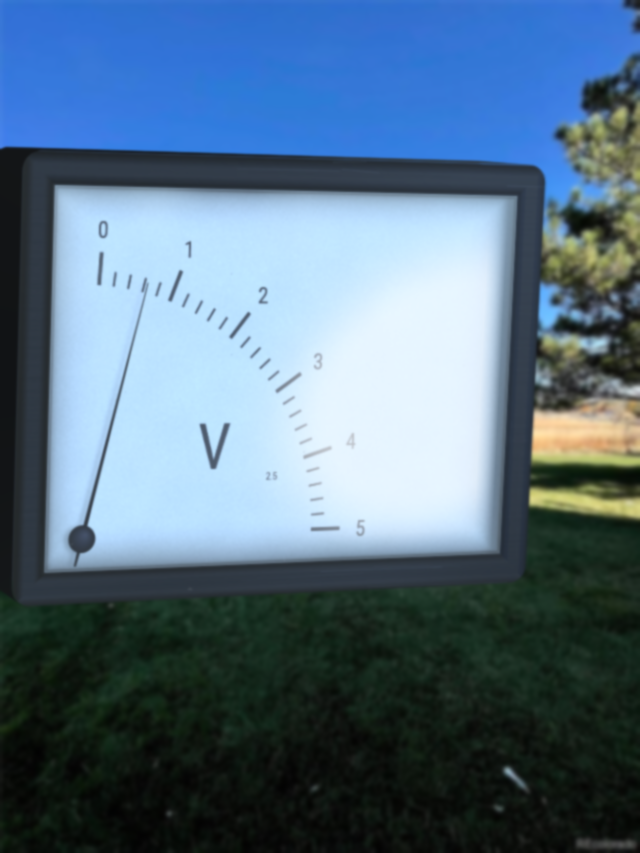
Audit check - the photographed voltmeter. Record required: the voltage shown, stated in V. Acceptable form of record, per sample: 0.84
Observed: 0.6
